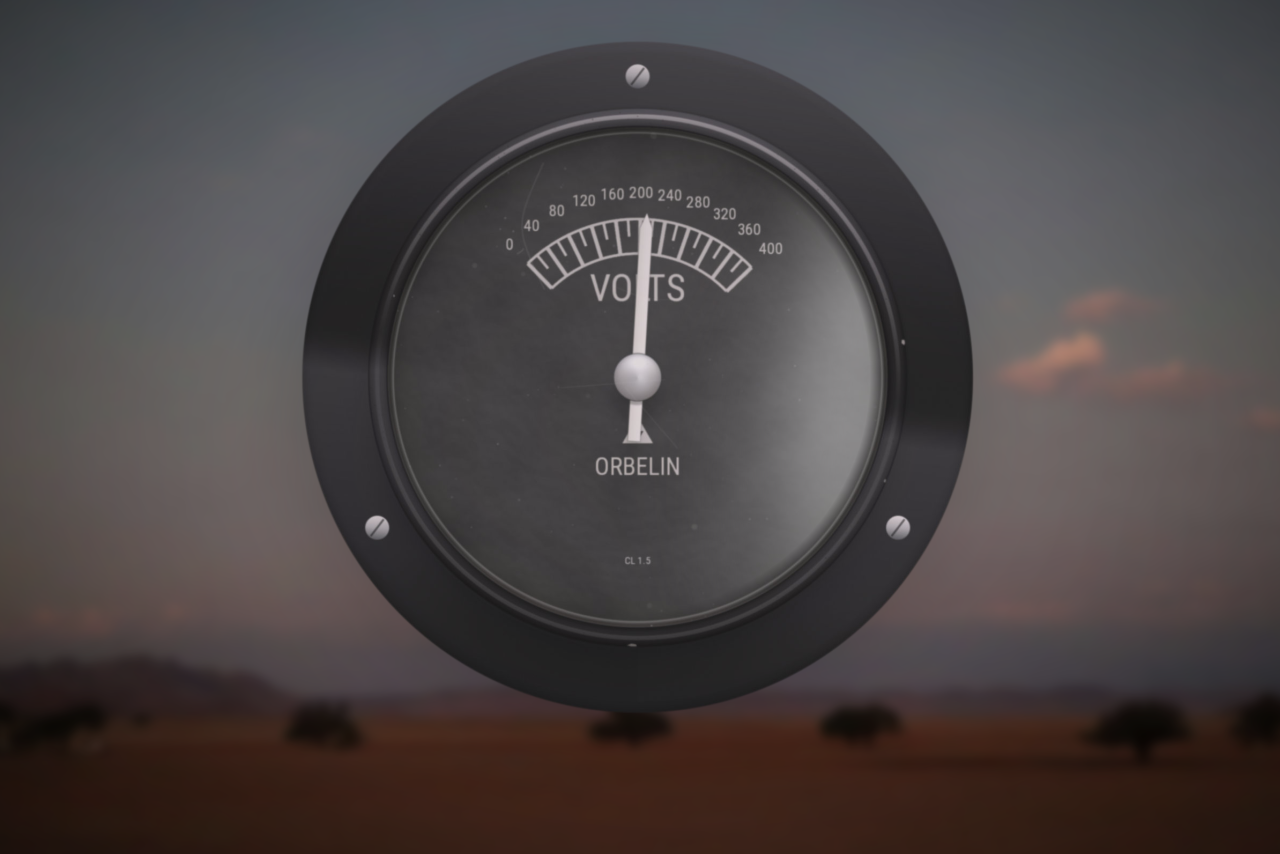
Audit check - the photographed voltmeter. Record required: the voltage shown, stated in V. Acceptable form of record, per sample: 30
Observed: 210
